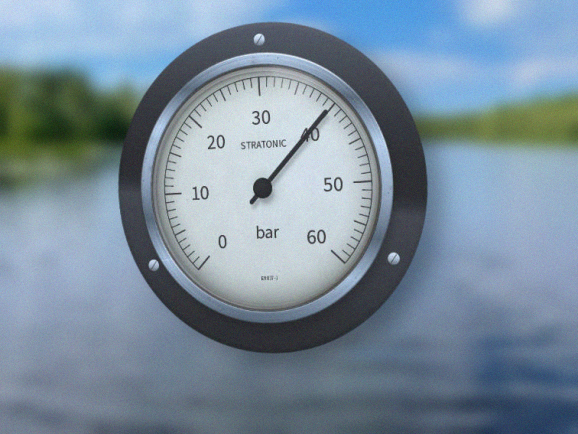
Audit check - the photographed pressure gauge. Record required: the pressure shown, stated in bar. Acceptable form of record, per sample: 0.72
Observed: 40
